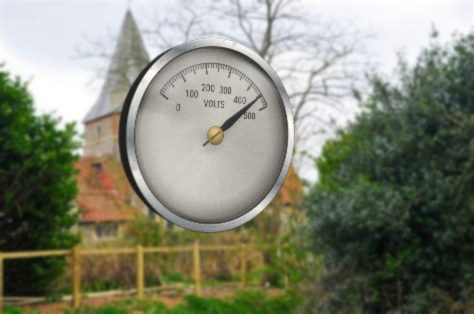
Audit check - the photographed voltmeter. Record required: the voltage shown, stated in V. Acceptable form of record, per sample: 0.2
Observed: 450
